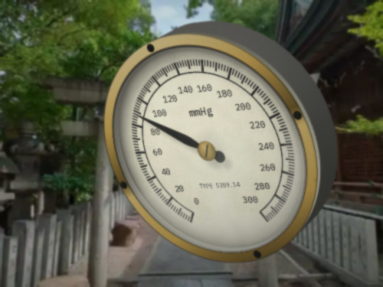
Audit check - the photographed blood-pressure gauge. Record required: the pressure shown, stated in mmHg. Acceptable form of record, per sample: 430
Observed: 90
